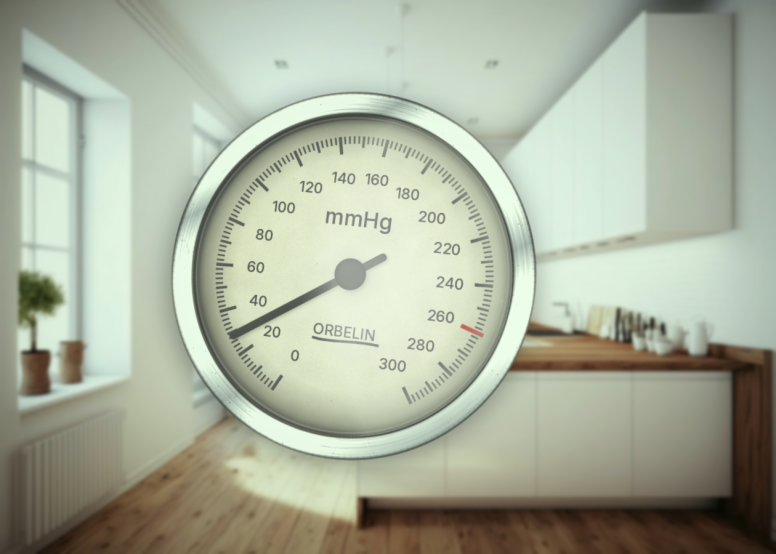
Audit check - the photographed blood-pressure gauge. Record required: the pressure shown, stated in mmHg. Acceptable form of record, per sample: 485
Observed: 28
